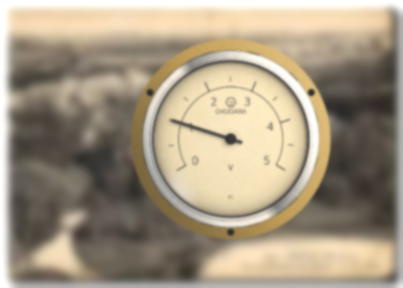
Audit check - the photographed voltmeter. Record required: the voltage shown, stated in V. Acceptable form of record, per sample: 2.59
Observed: 1
